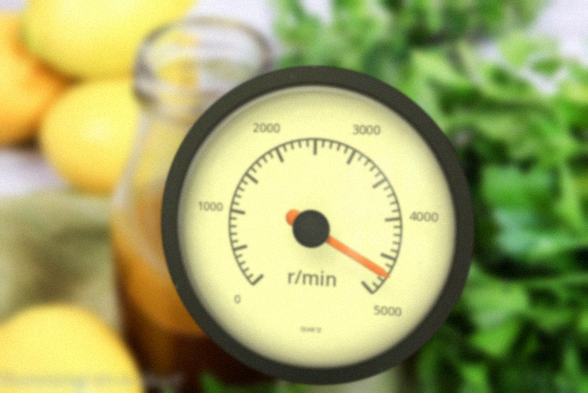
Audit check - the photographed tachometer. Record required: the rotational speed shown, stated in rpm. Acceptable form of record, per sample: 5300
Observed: 4700
